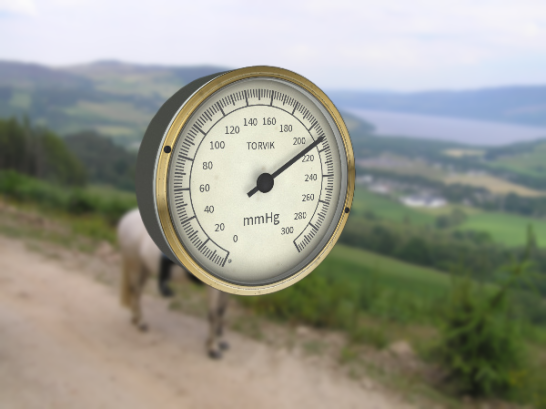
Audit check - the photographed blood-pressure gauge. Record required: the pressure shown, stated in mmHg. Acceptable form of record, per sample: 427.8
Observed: 210
